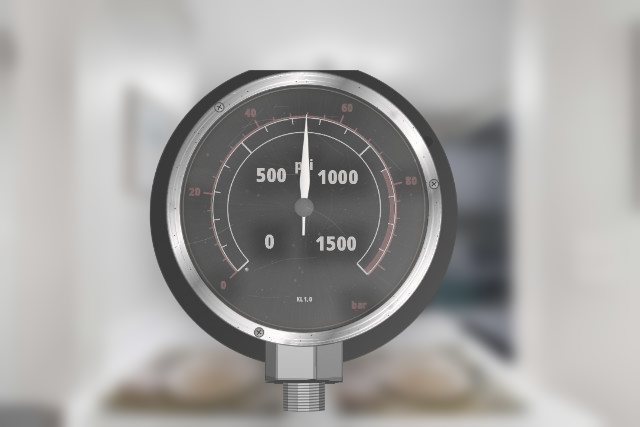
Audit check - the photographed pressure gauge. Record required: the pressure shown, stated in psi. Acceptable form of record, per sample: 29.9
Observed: 750
